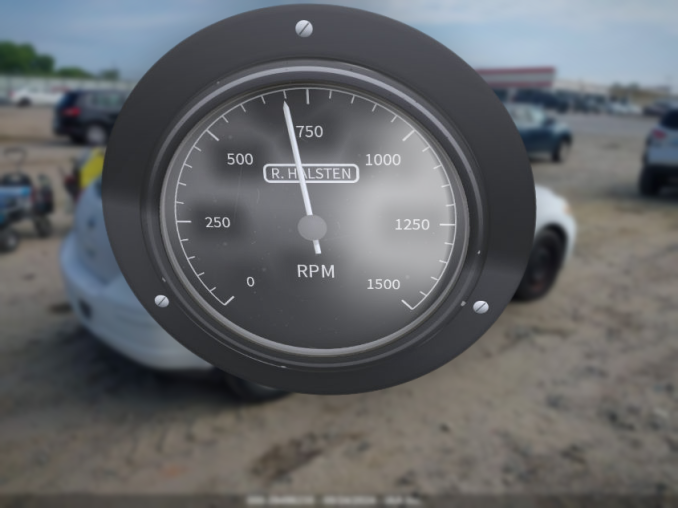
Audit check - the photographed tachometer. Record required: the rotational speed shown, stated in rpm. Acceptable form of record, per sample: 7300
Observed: 700
